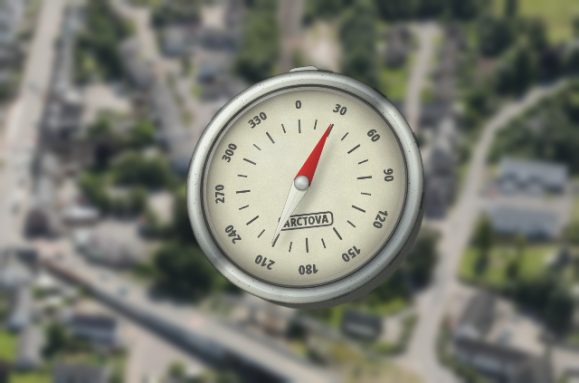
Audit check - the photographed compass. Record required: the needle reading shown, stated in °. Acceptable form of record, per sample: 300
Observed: 30
